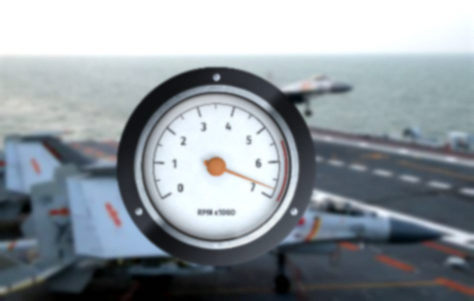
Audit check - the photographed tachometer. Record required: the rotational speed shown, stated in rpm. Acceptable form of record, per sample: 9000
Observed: 6750
